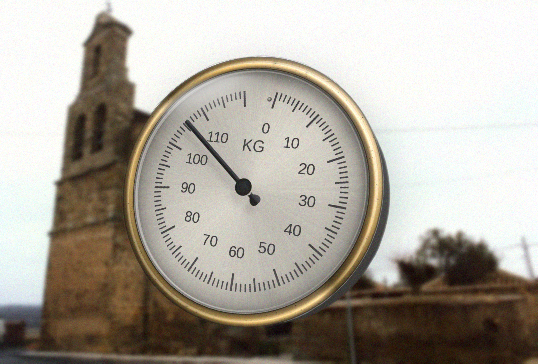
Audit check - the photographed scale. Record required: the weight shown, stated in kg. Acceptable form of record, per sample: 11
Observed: 106
